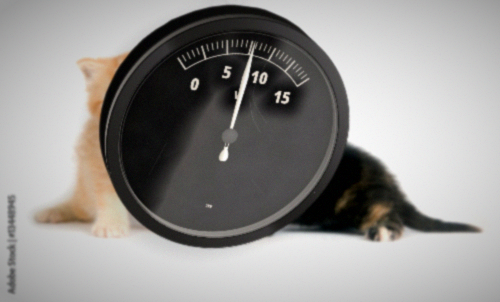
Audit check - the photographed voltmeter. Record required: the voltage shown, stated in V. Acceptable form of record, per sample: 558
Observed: 7.5
